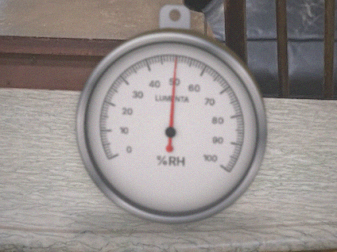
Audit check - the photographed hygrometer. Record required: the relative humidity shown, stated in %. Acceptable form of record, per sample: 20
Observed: 50
